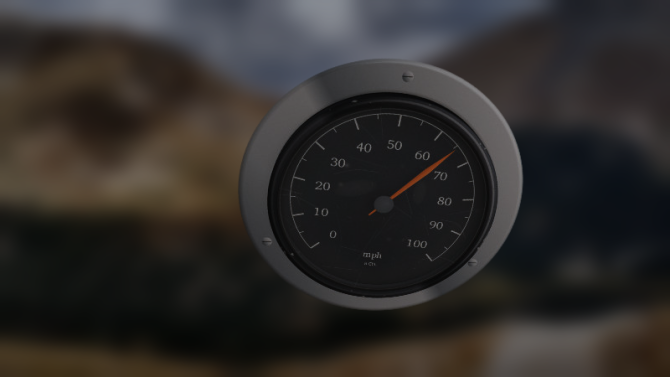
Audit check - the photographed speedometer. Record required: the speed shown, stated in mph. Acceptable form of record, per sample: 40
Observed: 65
